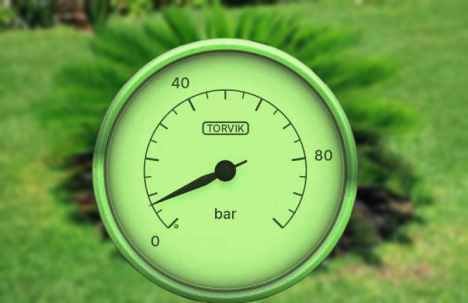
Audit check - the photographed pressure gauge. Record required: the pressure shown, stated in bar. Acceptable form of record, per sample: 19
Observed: 7.5
